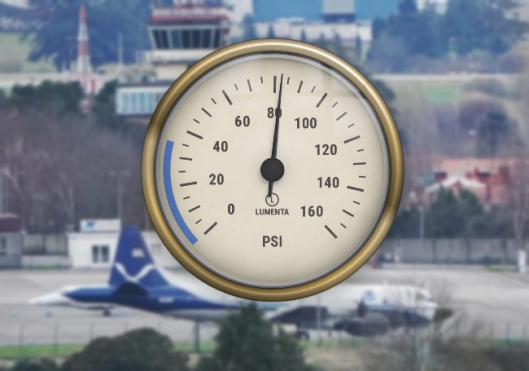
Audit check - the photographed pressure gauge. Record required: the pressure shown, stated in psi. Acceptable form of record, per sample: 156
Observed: 82.5
